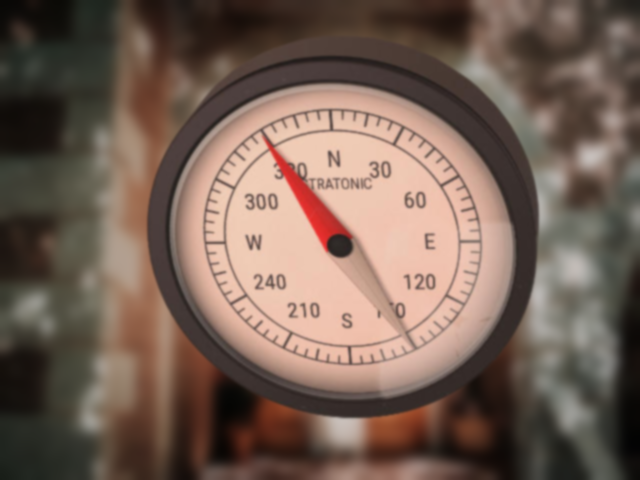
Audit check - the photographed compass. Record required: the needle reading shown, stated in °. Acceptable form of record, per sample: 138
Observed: 330
